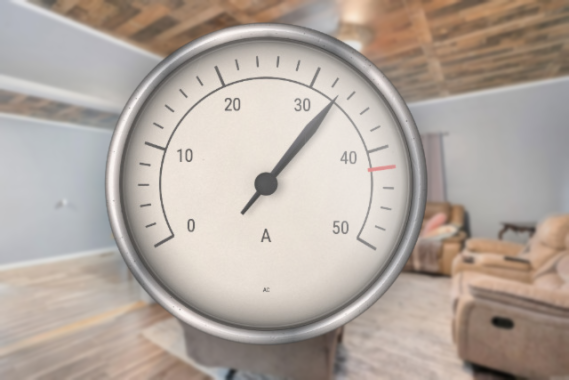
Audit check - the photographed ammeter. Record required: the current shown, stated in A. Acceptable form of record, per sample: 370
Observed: 33
